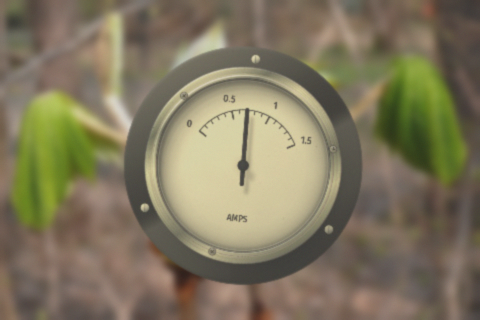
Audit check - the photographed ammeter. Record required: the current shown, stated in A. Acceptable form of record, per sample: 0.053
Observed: 0.7
